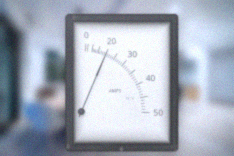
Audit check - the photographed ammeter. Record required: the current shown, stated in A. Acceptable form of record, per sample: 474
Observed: 20
